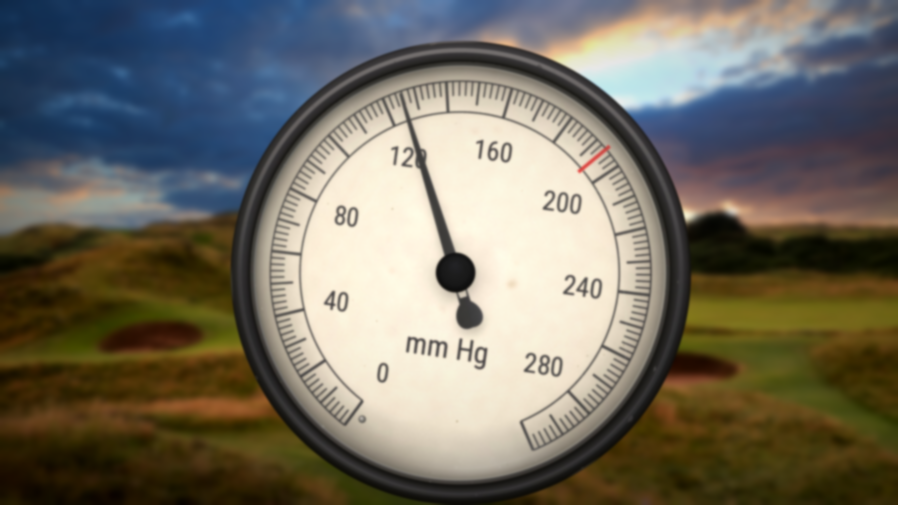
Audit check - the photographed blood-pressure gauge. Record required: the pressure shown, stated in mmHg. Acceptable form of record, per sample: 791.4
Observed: 126
